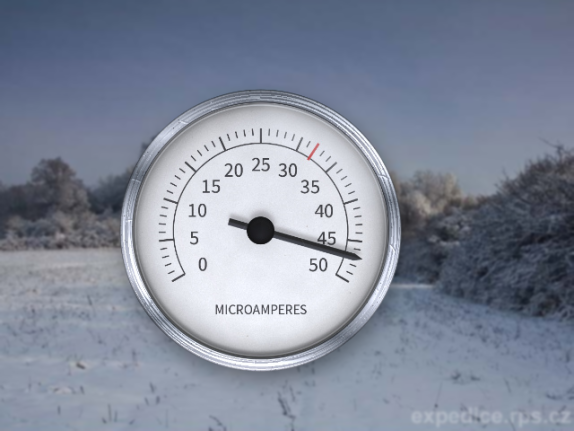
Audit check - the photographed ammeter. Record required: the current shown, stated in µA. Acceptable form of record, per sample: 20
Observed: 47
